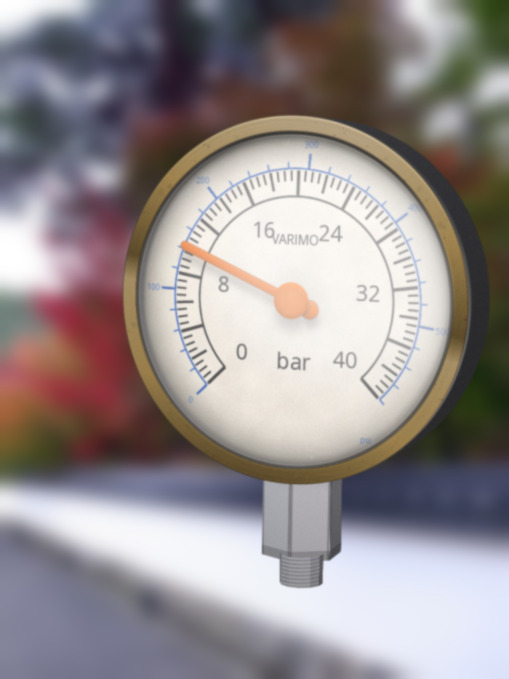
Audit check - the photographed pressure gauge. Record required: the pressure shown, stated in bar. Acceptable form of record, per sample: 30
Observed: 10
